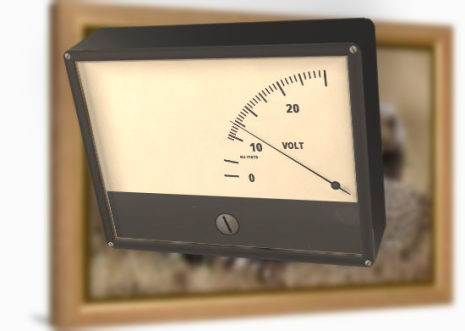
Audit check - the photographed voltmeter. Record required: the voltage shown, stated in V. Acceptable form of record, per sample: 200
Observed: 12.5
